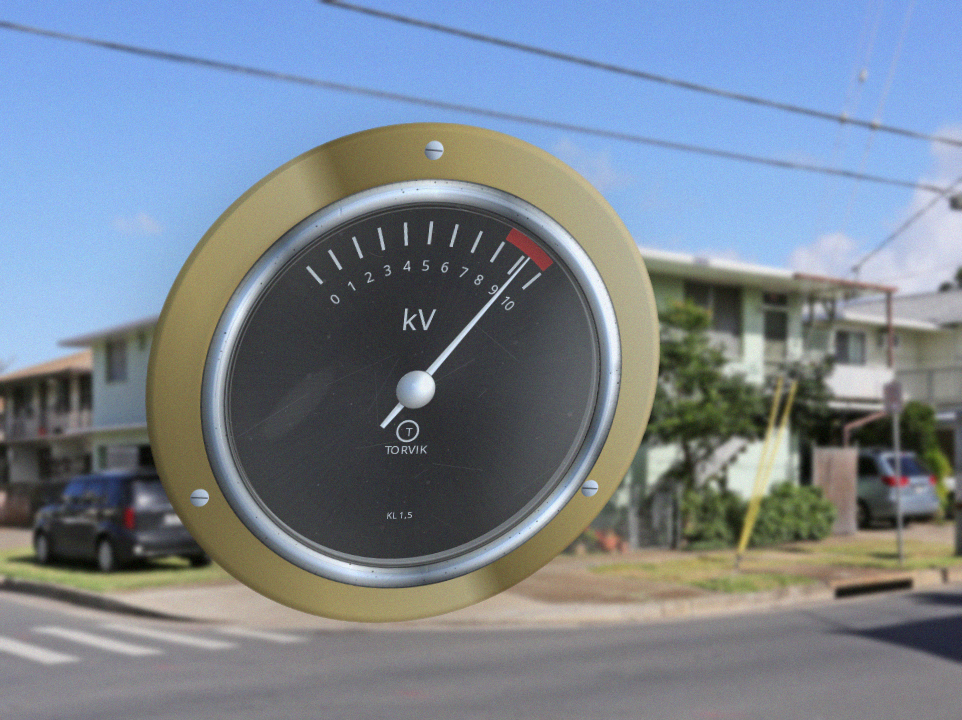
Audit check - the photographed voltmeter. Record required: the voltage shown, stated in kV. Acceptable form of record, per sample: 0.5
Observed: 9
